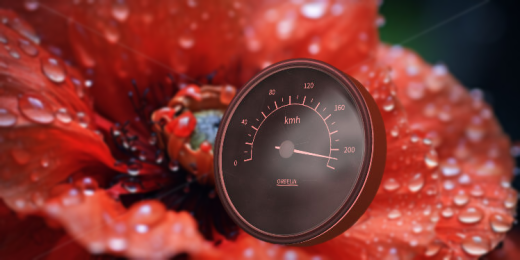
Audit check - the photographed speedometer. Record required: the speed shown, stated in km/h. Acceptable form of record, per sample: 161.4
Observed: 210
